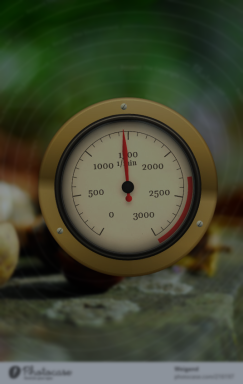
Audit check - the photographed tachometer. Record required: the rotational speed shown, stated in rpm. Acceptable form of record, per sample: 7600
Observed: 1450
